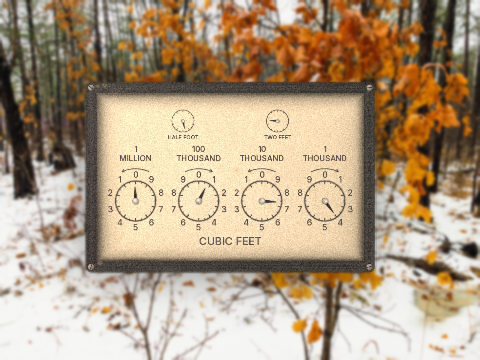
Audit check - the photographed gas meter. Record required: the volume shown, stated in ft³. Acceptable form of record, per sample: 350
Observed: 7400
